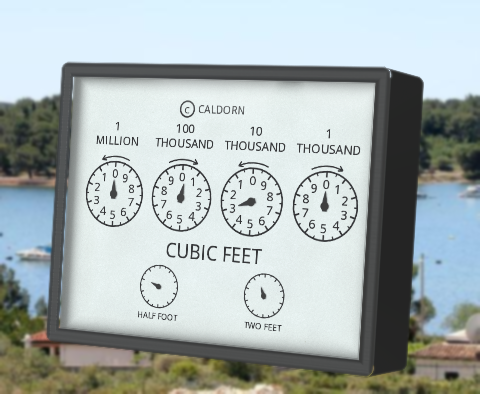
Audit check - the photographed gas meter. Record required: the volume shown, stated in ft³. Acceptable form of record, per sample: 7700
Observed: 3000
